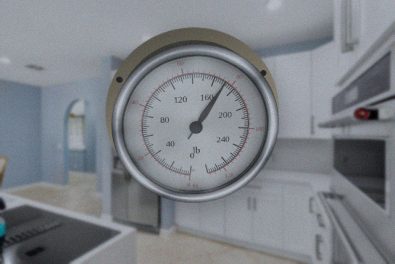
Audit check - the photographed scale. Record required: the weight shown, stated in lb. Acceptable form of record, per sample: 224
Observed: 170
